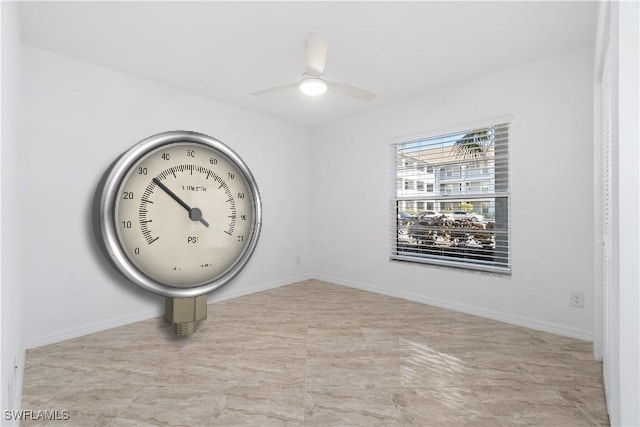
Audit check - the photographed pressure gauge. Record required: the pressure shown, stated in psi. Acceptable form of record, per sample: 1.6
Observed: 30
